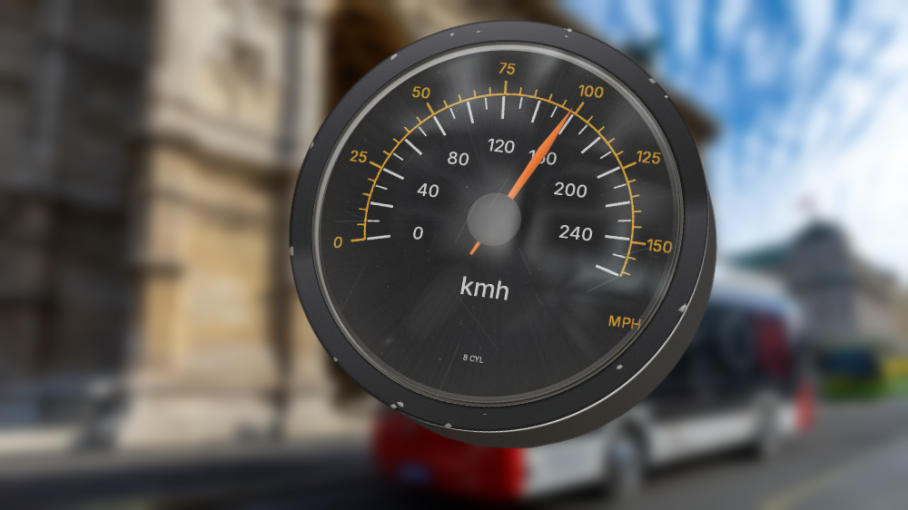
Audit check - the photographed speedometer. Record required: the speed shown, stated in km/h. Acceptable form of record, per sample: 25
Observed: 160
